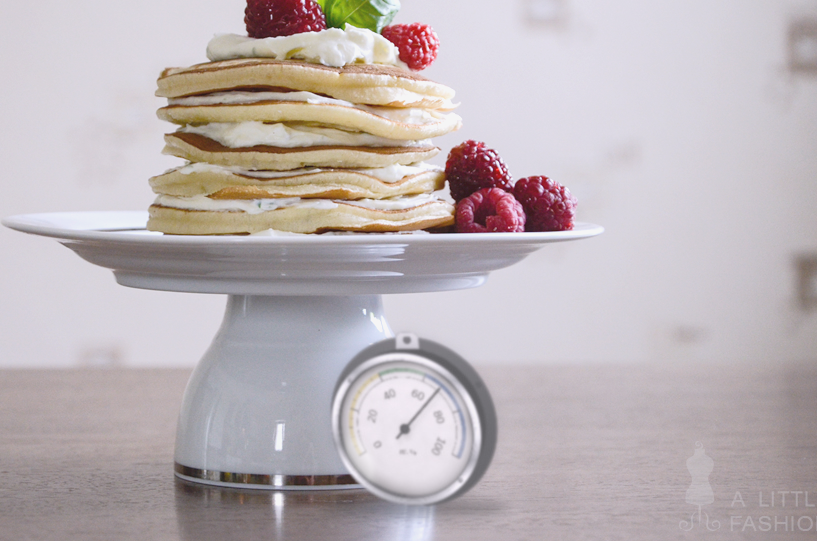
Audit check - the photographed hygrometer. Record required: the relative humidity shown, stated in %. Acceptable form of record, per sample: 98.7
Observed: 68
